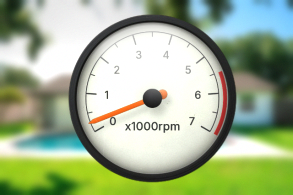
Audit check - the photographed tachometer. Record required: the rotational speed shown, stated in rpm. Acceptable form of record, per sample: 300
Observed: 250
